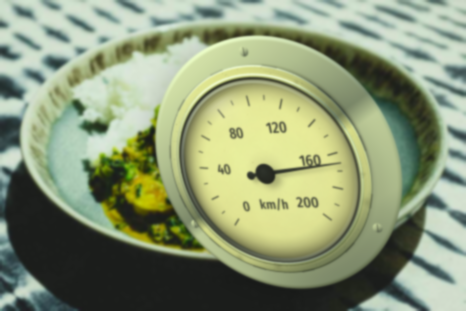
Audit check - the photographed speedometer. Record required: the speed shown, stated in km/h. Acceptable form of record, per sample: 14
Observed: 165
